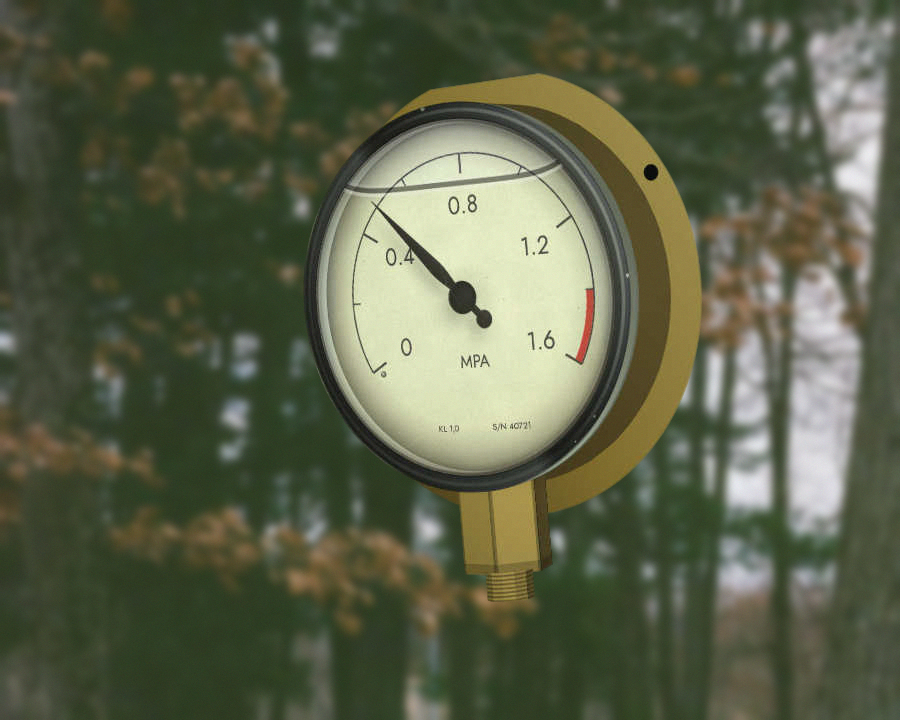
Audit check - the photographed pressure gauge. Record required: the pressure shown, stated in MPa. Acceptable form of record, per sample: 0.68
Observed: 0.5
